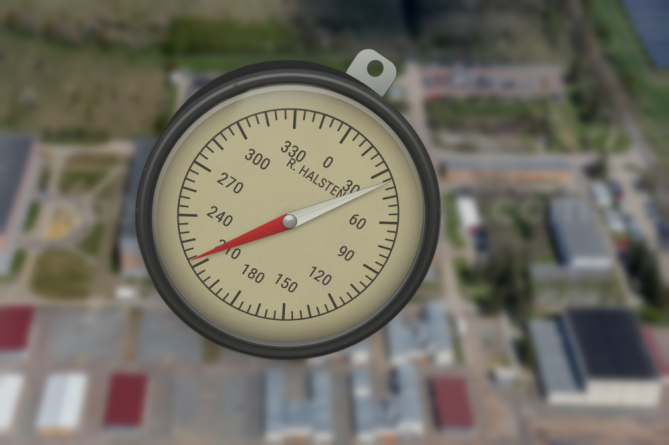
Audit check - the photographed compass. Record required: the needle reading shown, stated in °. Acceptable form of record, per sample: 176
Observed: 215
